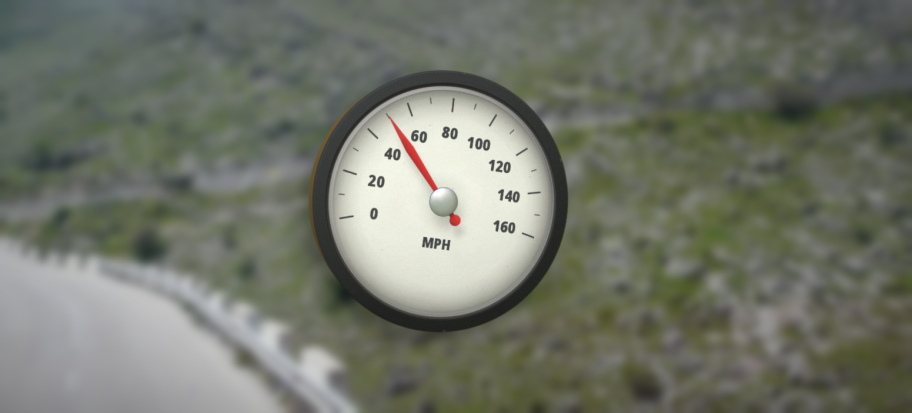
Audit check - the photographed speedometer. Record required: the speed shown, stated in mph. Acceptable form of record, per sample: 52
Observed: 50
